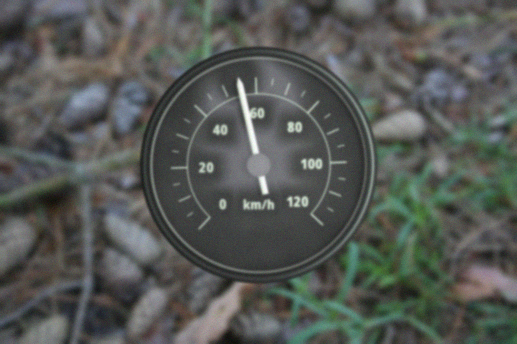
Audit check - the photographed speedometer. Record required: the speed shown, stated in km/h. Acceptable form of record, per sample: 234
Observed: 55
